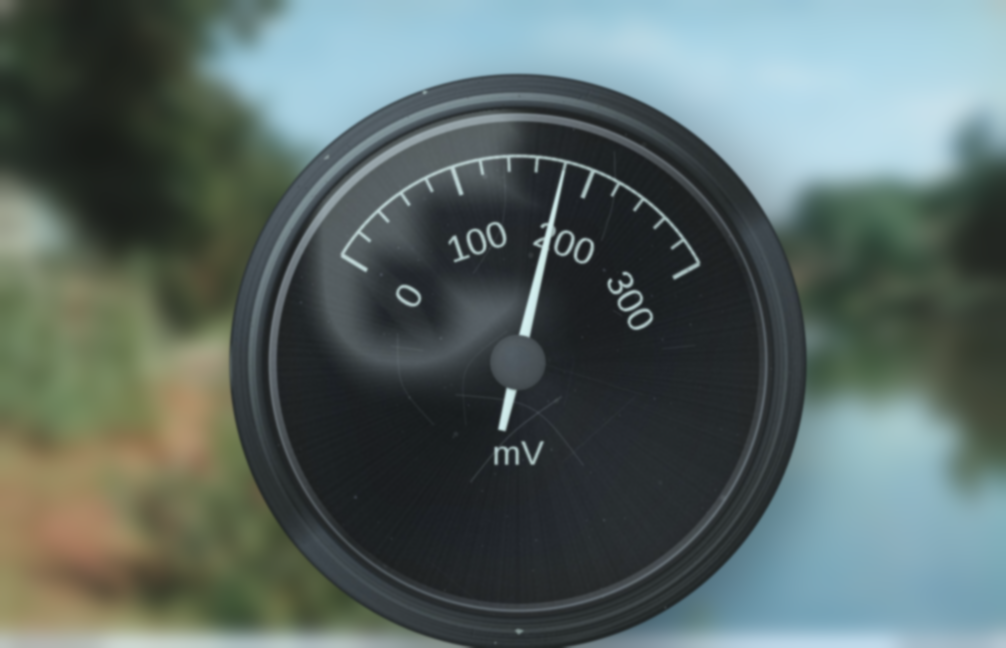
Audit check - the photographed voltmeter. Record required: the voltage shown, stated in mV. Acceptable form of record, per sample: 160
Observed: 180
